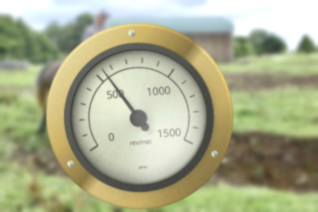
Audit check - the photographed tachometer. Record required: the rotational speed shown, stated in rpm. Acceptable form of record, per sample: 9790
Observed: 550
